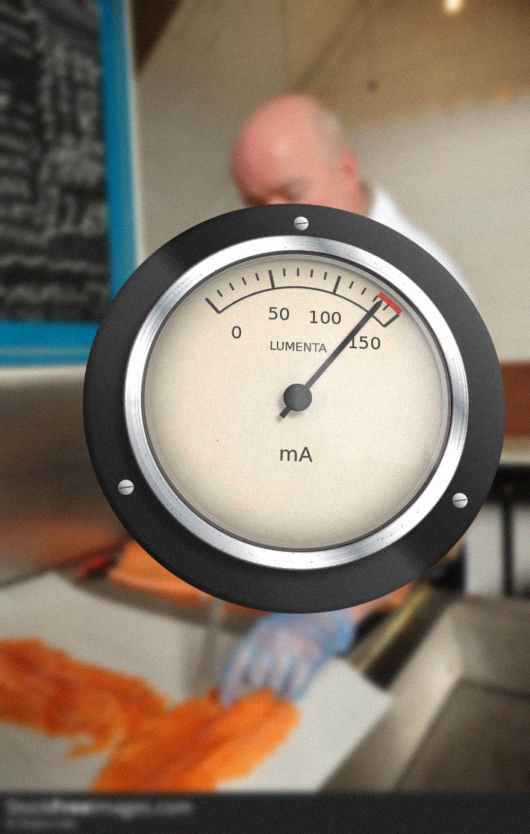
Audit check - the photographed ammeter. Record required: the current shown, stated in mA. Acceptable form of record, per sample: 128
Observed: 135
